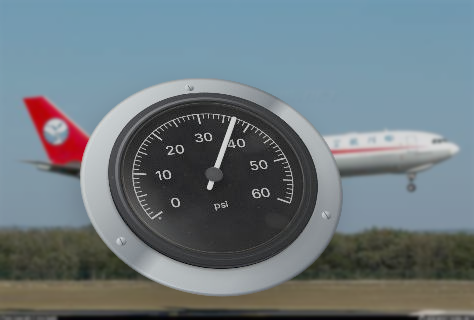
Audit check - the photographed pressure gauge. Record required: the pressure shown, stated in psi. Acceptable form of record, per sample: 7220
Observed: 37
